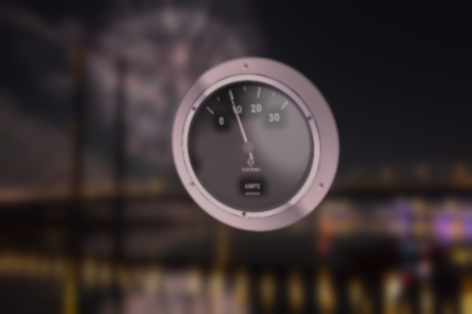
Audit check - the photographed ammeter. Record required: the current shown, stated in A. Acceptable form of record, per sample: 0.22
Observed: 10
